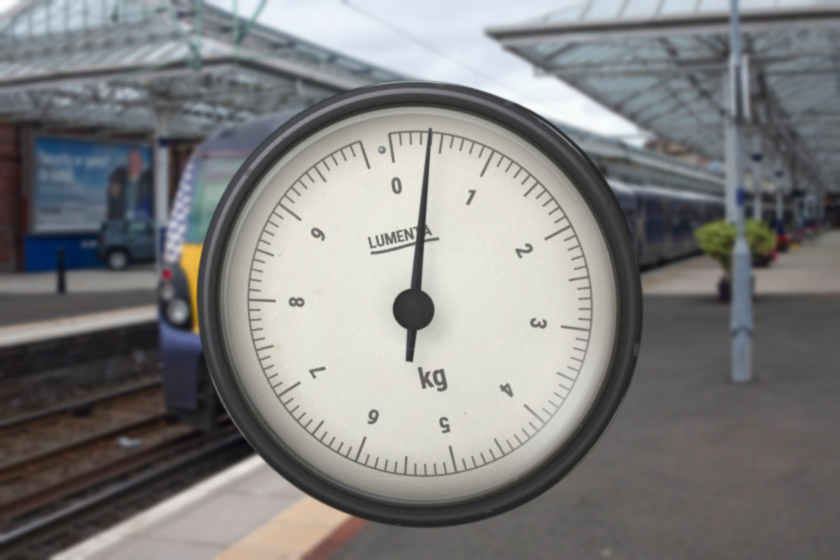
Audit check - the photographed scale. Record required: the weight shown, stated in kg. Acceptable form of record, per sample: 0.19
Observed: 0.4
